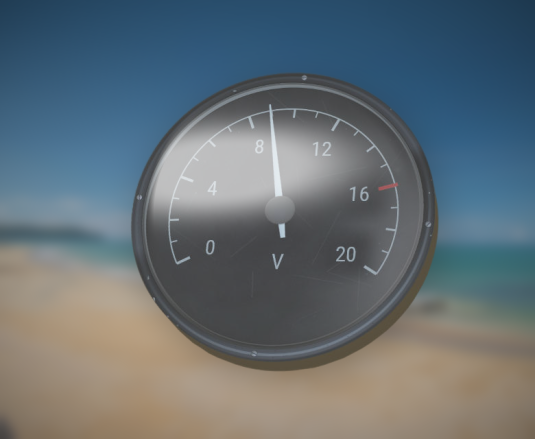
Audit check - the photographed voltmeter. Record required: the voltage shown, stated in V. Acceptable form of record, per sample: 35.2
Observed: 9
